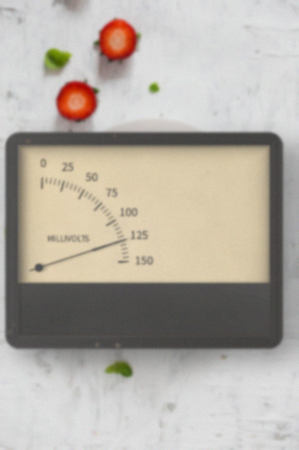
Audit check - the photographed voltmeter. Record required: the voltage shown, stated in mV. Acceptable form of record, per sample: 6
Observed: 125
